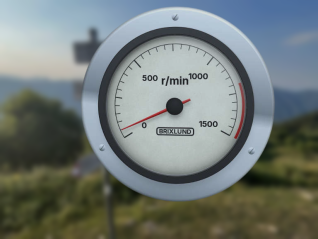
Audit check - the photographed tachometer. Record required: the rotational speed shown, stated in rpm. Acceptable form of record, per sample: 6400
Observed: 50
